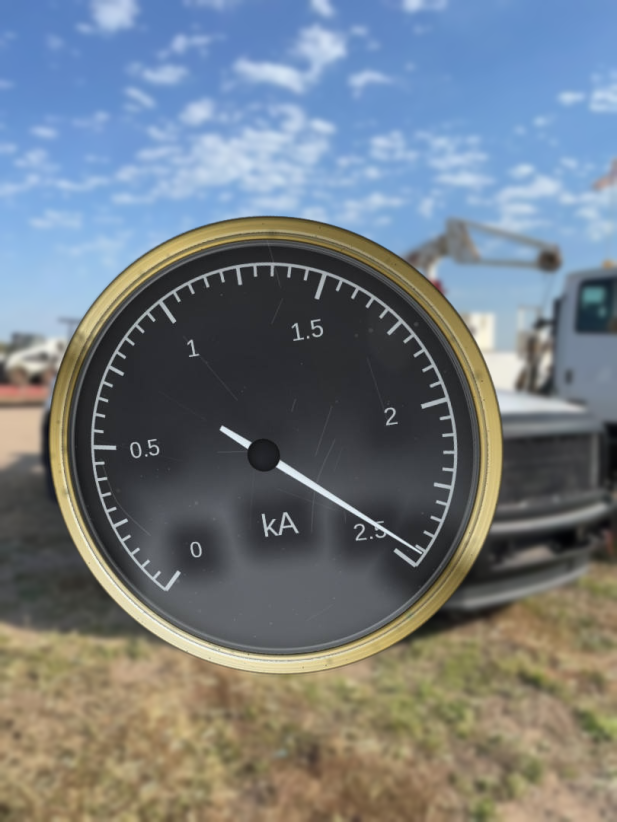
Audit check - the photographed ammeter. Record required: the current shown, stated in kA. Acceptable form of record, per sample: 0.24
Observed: 2.45
